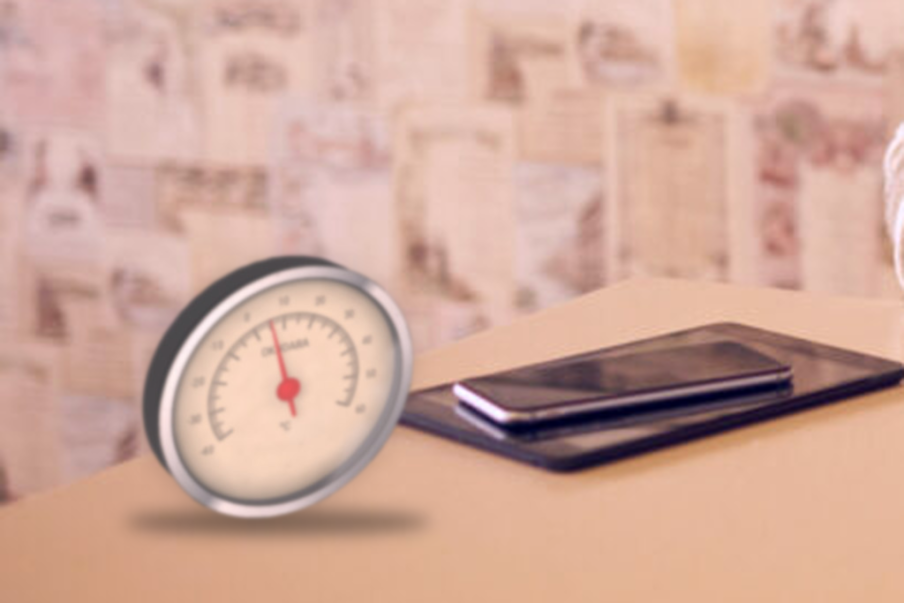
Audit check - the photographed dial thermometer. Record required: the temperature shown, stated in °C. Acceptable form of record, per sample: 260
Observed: 5
